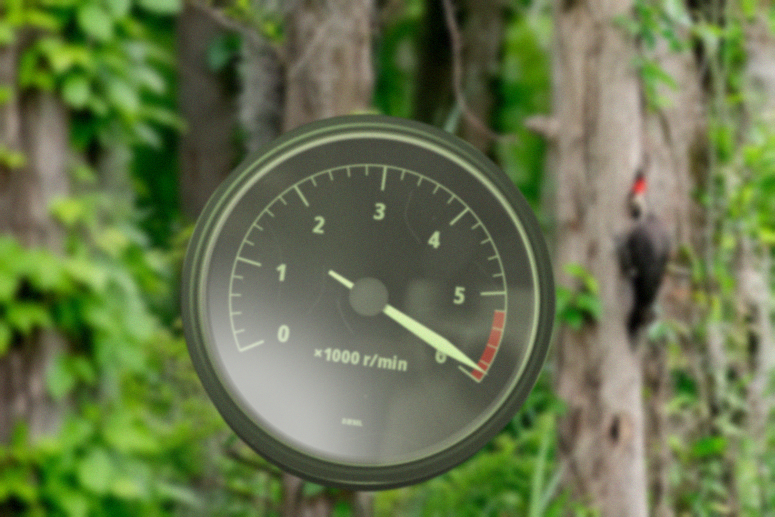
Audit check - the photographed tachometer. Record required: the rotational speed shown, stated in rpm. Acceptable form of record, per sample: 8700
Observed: 5900
